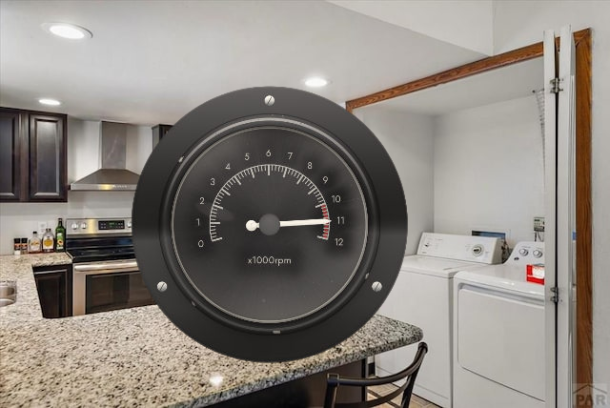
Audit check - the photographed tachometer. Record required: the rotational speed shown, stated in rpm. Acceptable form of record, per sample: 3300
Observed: 11000
